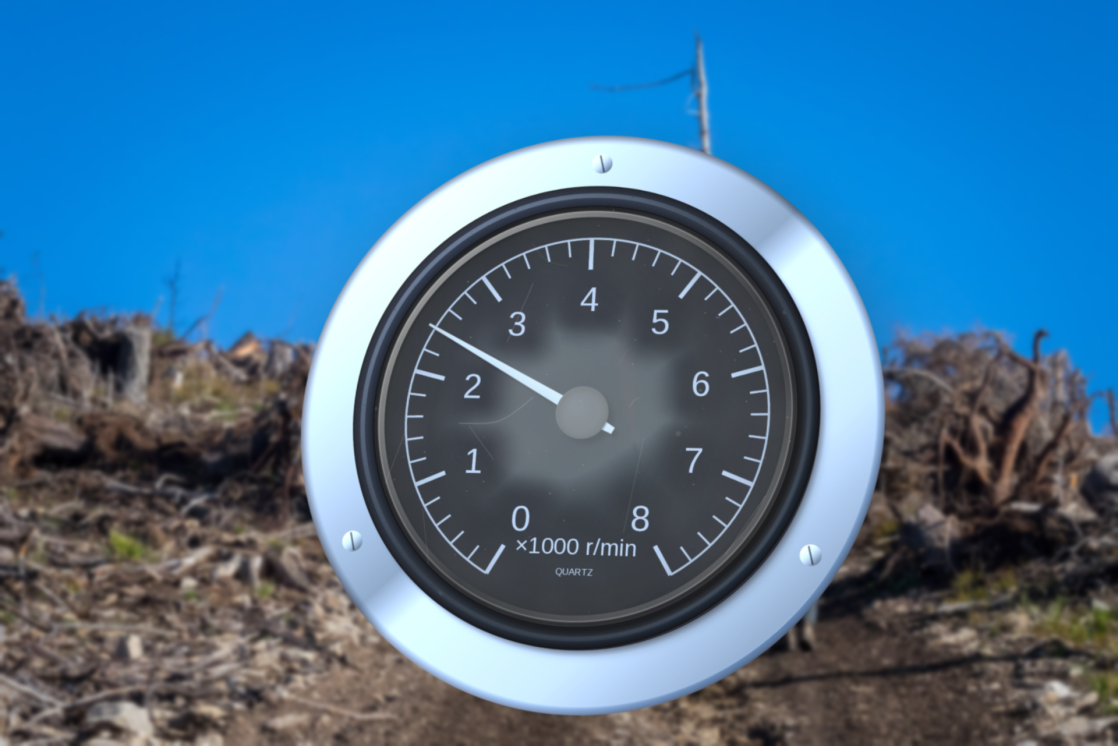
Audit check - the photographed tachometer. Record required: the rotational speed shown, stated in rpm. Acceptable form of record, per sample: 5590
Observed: 2400
